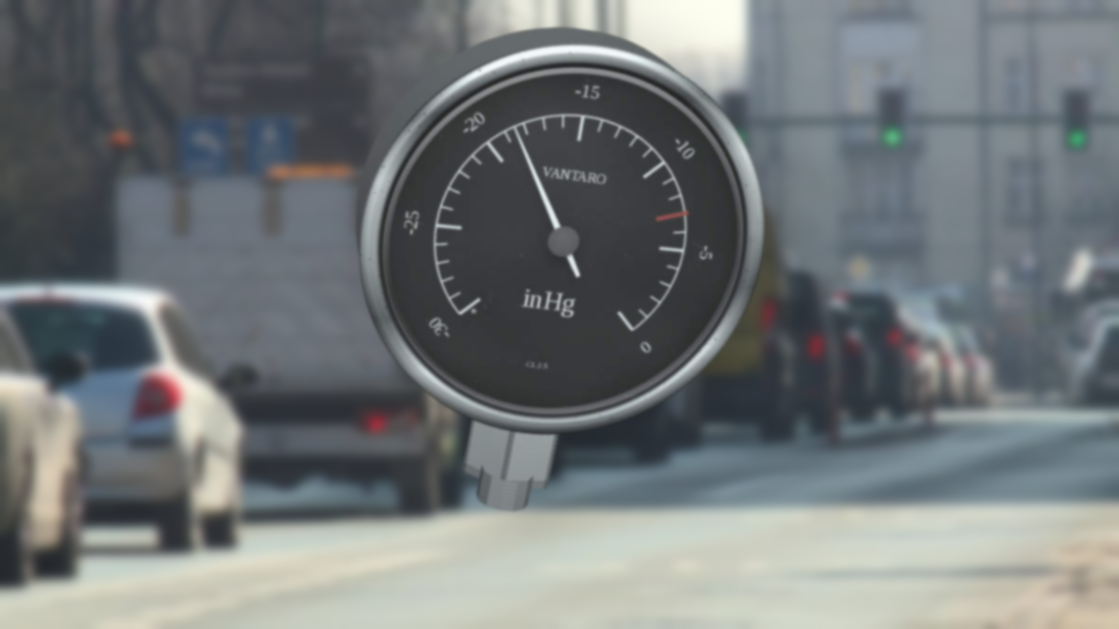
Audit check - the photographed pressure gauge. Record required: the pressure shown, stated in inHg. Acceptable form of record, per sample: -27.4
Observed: -18.5
